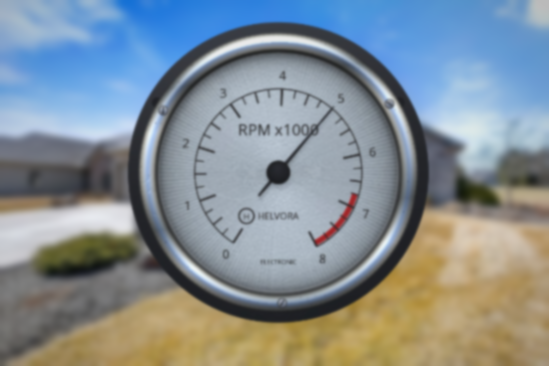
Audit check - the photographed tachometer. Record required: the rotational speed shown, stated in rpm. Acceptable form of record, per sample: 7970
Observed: 5000
